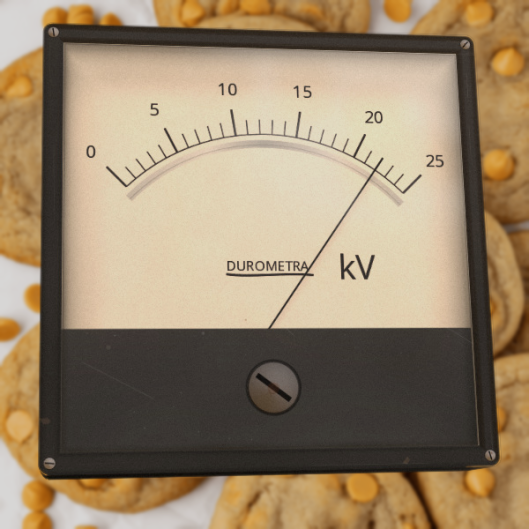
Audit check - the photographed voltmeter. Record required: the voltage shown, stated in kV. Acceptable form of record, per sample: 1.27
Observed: 22
